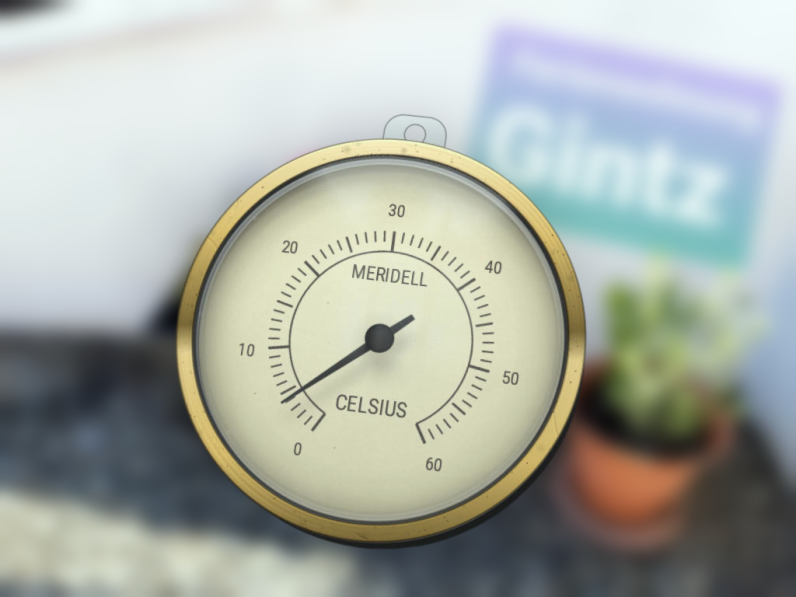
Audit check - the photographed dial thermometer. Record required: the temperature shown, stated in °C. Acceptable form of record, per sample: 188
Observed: 4
